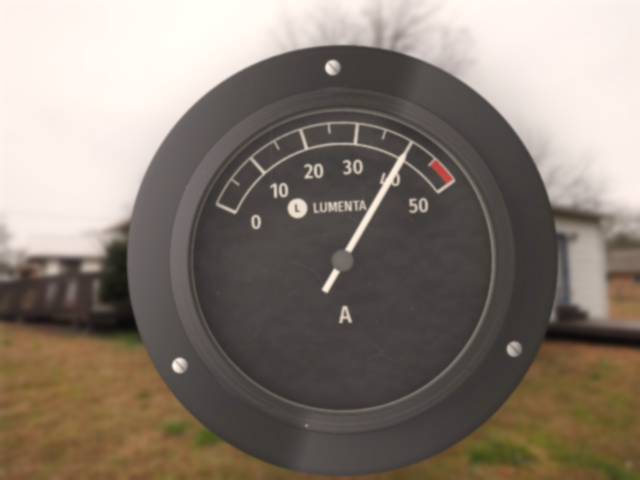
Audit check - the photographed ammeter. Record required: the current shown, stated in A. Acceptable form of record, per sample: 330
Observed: 40
